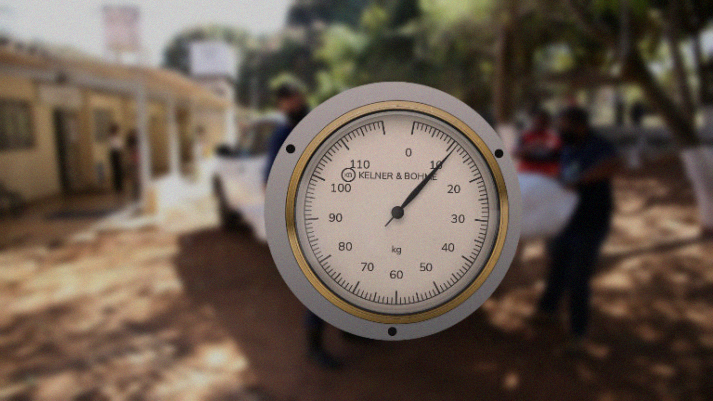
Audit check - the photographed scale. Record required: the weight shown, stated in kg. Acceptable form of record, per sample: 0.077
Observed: 11
